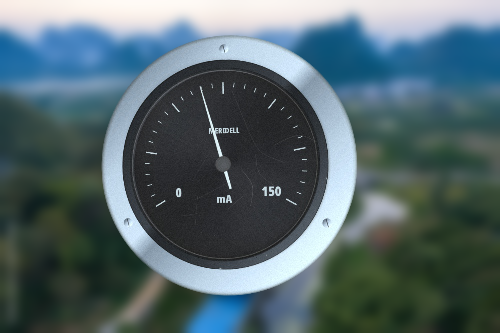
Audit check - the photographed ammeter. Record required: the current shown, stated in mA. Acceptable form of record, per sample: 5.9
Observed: 65
